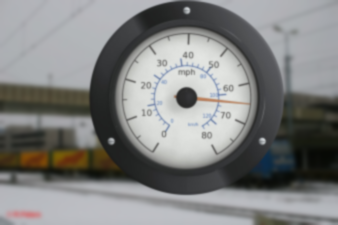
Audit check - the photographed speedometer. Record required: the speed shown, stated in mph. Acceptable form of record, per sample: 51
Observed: 65
